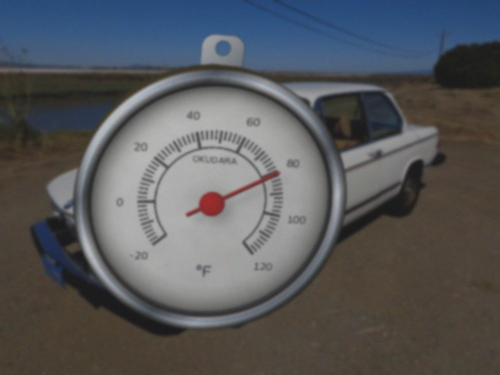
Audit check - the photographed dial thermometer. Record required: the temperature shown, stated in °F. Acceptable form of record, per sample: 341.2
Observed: 80
